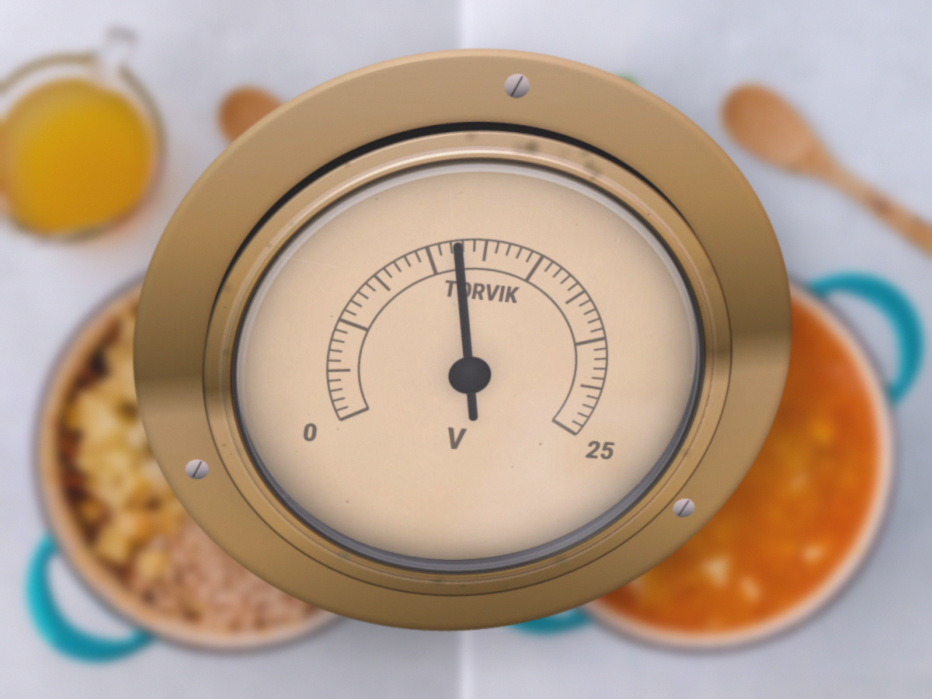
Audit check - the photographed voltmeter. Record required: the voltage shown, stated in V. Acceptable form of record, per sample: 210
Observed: 11.25
